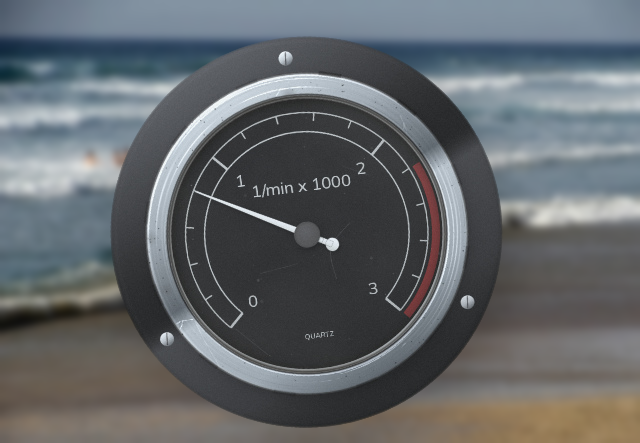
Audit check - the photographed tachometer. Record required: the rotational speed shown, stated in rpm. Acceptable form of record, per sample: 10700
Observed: 800
